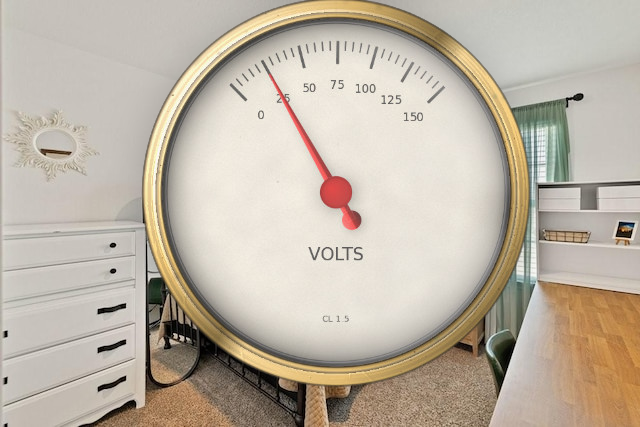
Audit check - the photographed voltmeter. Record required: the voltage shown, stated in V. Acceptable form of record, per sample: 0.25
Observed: 25
